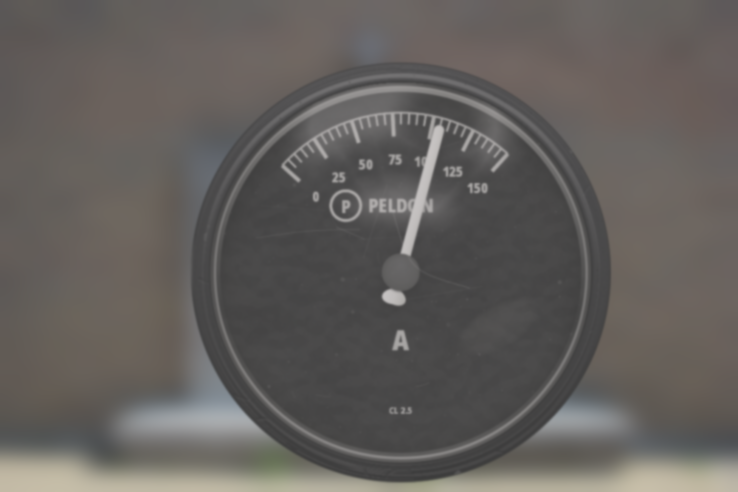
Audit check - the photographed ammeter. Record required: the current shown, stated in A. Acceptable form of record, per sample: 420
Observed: 105
